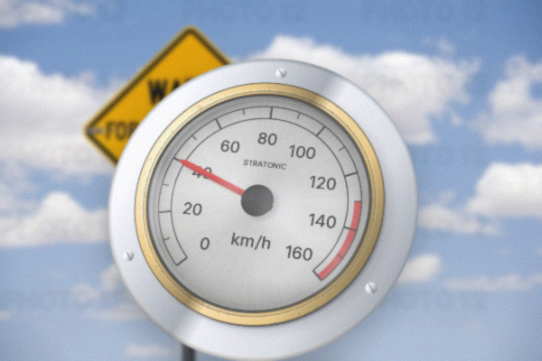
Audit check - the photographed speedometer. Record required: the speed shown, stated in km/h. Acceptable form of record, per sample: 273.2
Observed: 40
